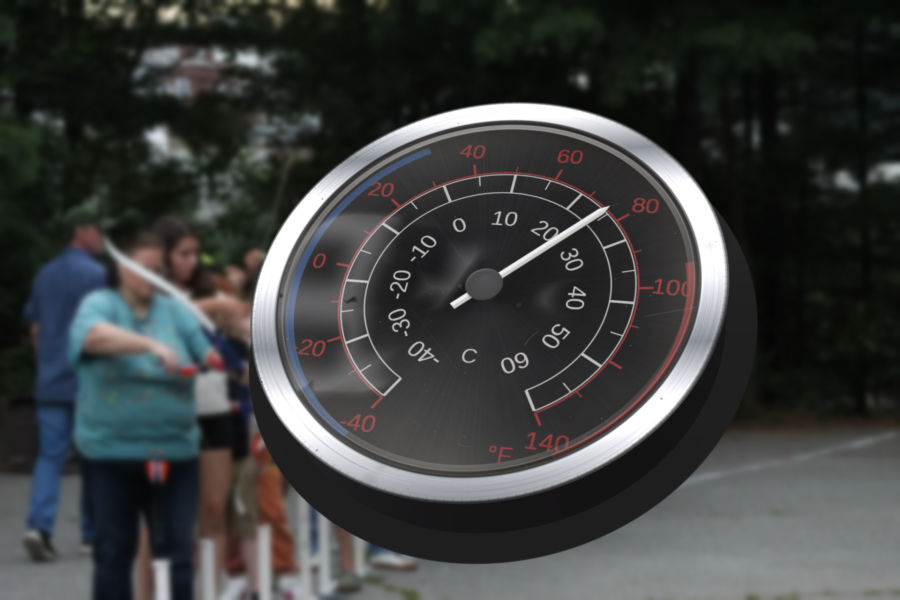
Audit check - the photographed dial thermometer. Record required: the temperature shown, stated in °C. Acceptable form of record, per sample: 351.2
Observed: 25
